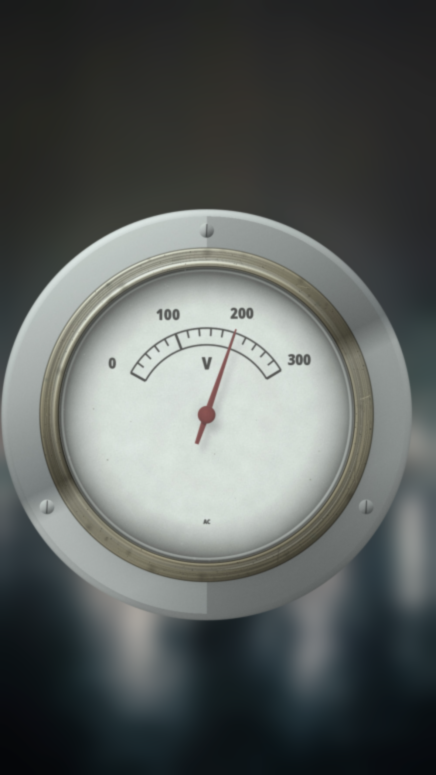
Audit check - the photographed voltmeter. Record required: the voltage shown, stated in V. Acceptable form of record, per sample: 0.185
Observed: 200
